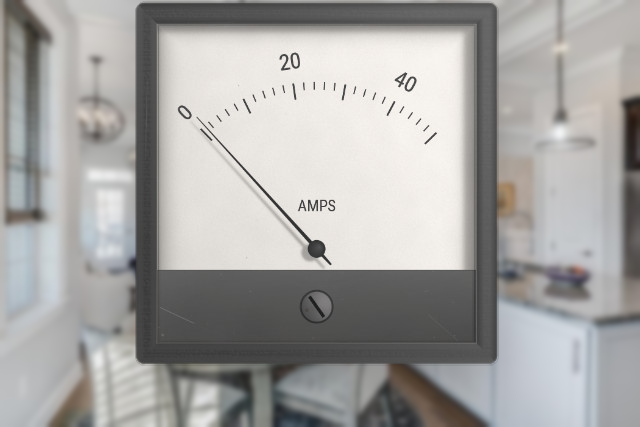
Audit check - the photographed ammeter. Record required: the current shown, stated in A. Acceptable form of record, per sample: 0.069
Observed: 1
